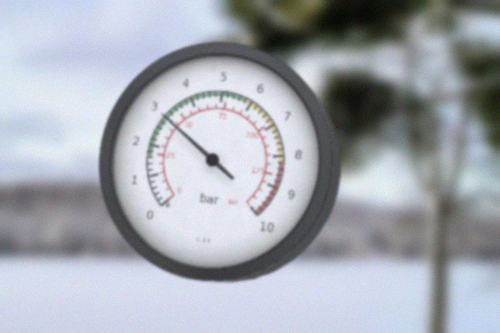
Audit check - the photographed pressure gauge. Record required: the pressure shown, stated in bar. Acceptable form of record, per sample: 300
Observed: 3
